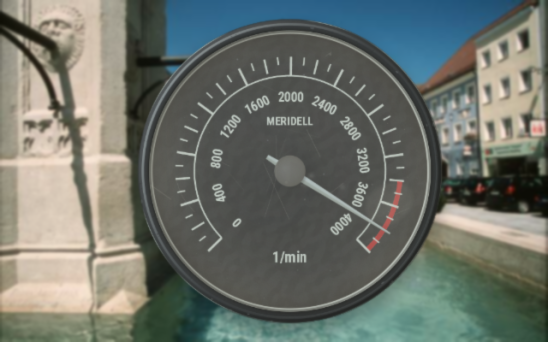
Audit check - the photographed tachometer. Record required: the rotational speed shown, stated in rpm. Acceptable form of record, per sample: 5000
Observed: 3800
